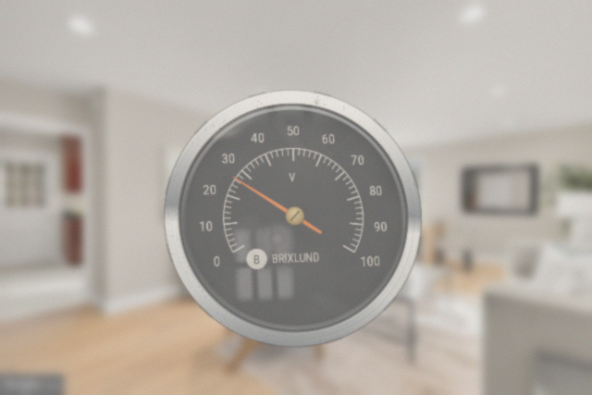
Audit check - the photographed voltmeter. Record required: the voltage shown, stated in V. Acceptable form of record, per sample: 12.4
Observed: 26
